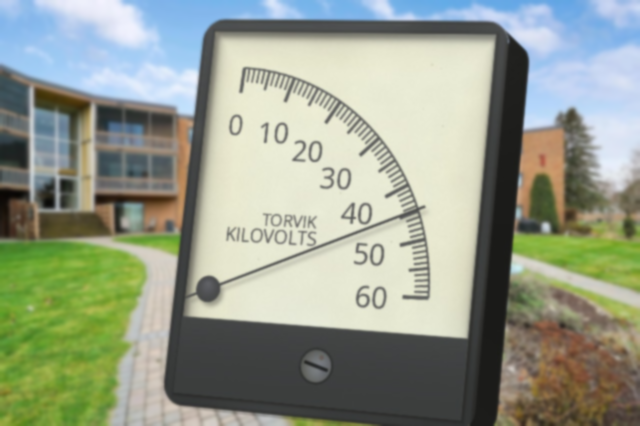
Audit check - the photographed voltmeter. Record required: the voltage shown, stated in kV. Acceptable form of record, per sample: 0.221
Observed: 45
